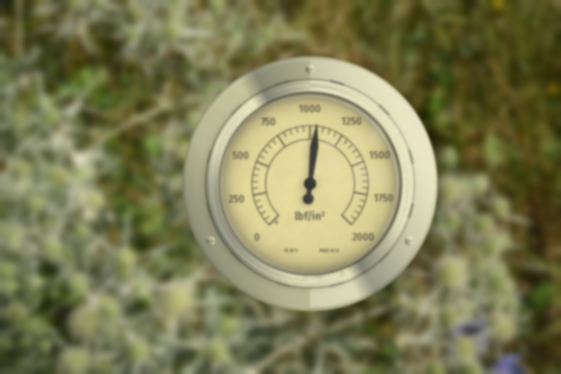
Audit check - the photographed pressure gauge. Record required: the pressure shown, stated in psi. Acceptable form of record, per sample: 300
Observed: 1050
